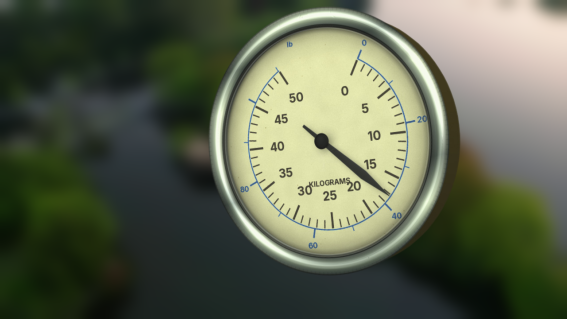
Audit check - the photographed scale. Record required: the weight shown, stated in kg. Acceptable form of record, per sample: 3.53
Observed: 17
